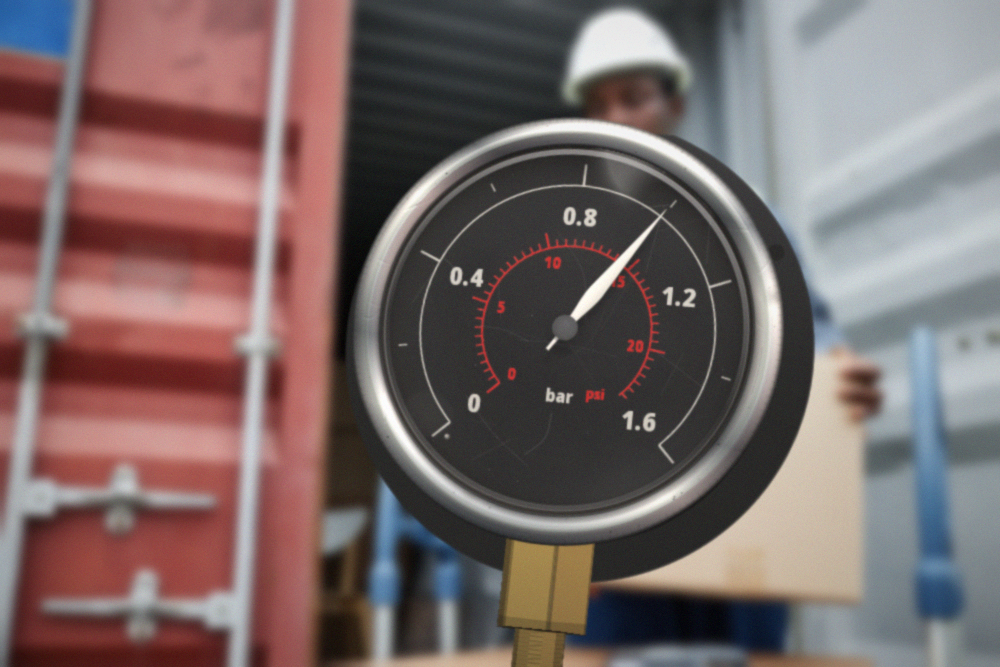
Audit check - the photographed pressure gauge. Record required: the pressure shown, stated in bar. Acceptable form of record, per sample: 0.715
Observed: 1
